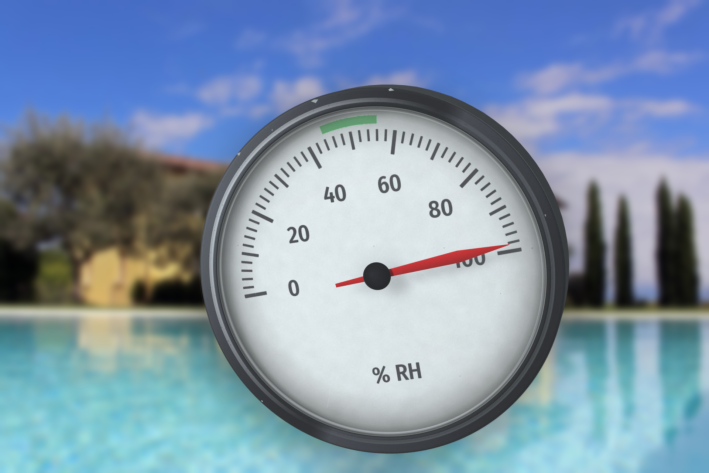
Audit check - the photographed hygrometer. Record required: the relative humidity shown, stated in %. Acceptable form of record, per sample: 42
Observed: 98
